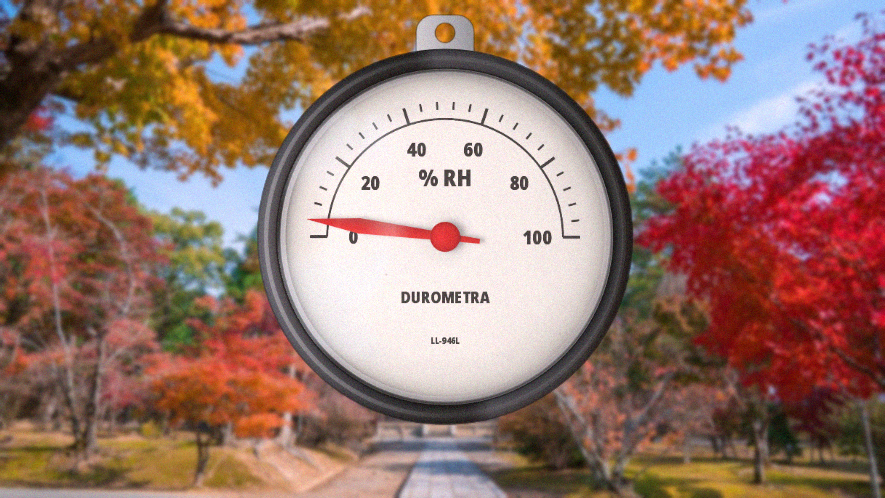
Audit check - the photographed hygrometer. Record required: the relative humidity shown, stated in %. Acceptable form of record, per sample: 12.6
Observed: 4
